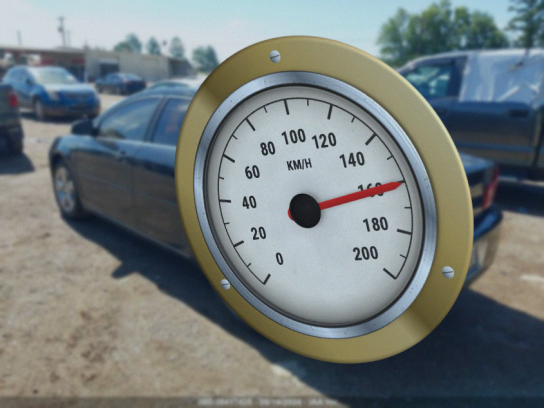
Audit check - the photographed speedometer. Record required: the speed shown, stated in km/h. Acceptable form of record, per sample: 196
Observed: 160
